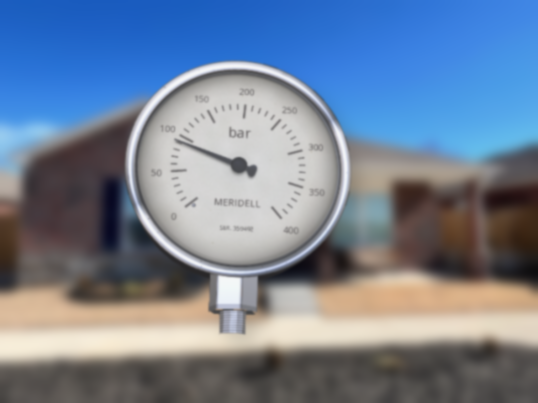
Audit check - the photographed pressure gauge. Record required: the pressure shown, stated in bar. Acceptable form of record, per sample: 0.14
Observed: 90
